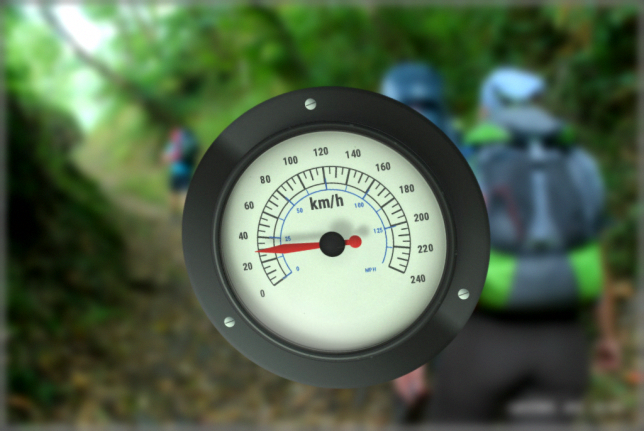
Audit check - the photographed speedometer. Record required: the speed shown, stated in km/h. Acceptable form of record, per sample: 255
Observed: 30
